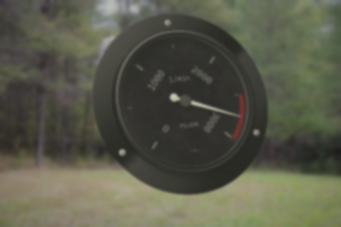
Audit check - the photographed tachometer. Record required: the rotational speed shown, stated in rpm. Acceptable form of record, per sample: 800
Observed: 2750
